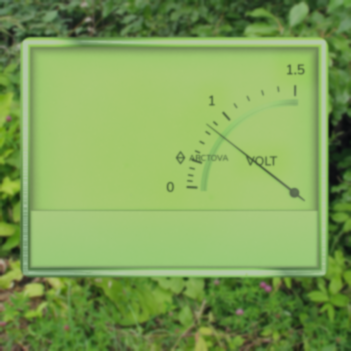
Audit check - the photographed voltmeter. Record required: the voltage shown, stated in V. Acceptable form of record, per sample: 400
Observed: 0.85
